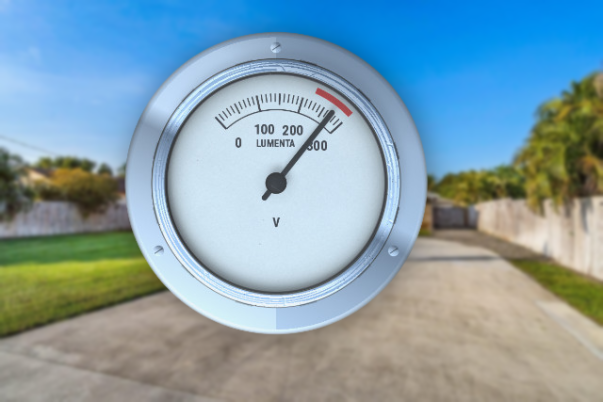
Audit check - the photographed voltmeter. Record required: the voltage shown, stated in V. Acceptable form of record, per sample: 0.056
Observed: 270
